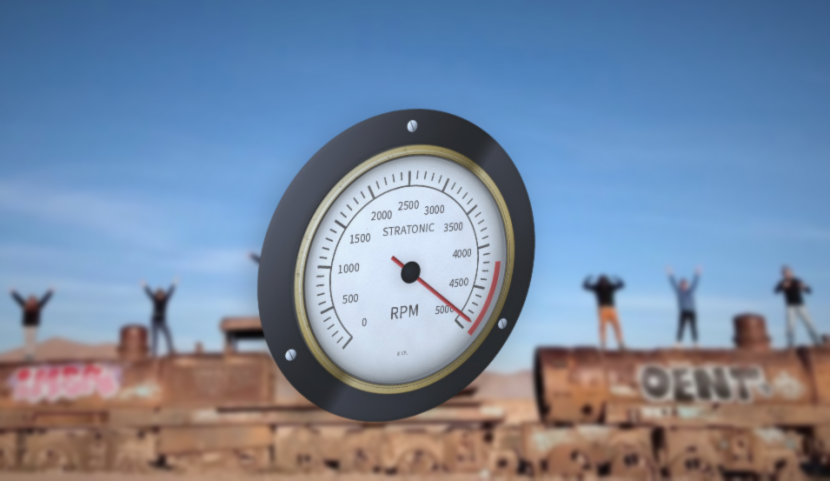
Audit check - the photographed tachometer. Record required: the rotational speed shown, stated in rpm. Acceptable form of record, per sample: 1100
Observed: 4900
